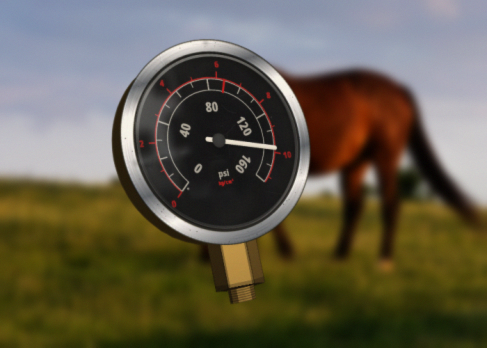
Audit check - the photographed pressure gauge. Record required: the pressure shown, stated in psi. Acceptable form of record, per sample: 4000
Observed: 140
